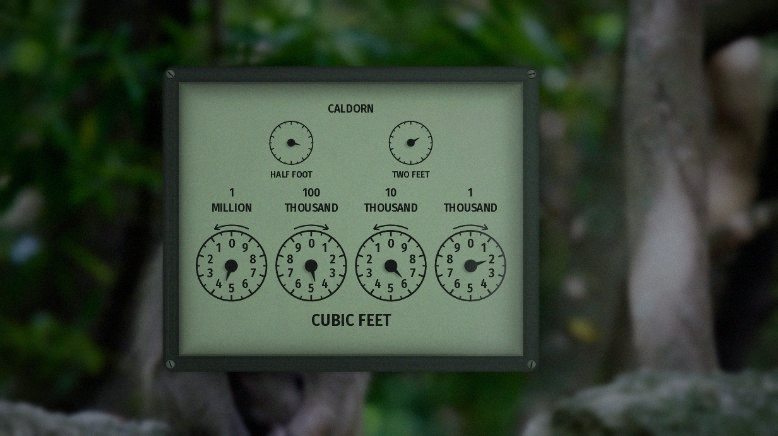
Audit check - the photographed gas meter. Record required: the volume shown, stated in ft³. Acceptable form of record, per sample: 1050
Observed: 446200
